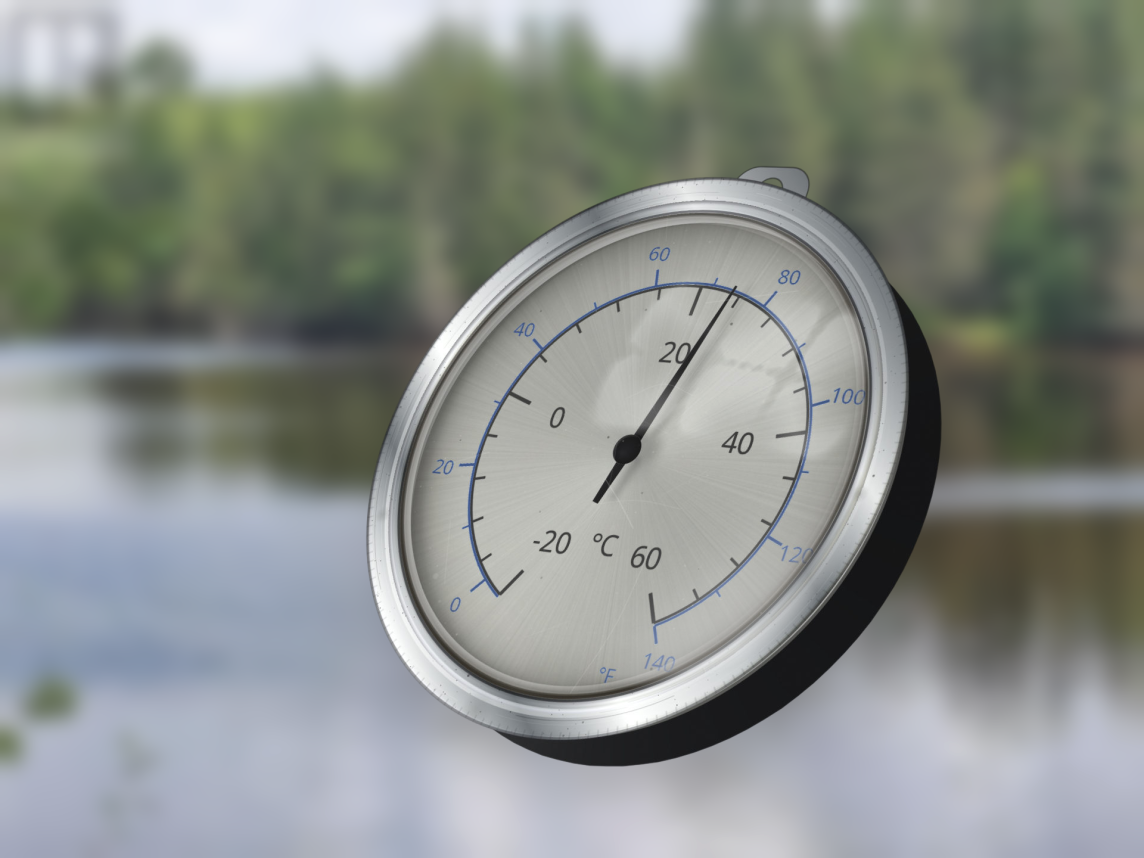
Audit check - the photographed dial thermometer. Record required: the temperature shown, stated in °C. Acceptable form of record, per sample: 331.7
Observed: 24
